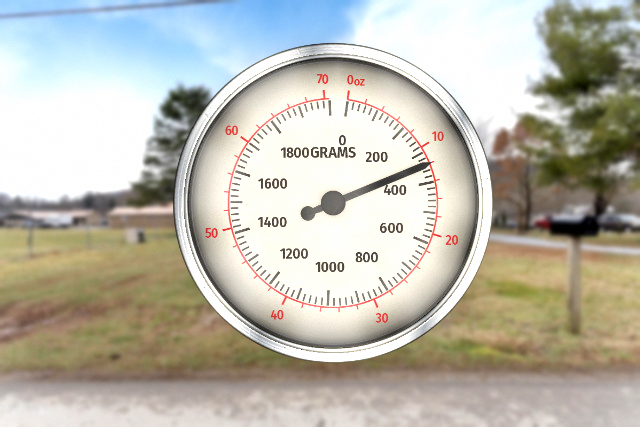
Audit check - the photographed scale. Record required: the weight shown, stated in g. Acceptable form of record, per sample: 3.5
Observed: 340
